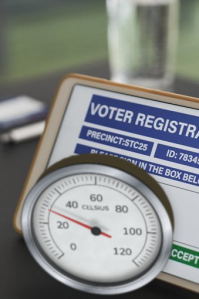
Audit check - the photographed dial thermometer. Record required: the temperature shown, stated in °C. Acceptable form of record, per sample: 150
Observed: 30
